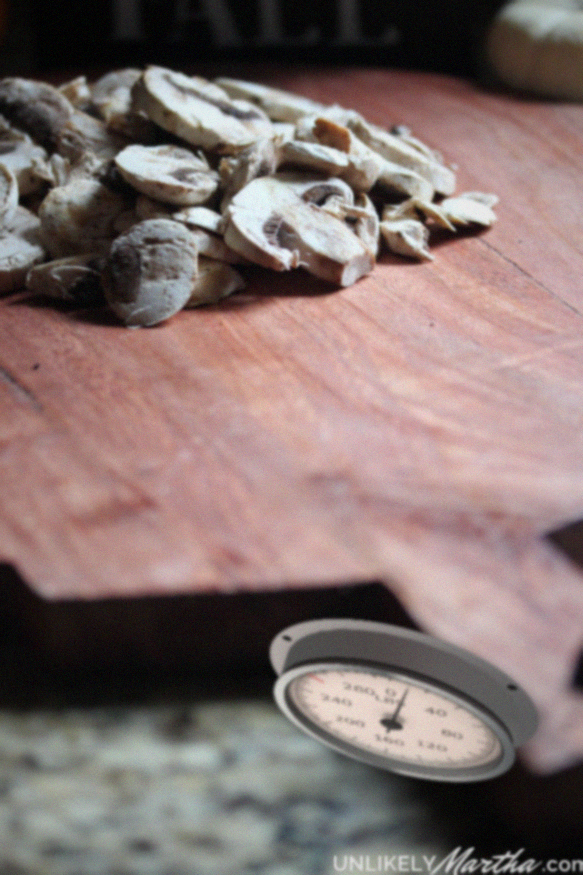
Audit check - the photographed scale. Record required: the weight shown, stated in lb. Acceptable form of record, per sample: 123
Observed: 10
